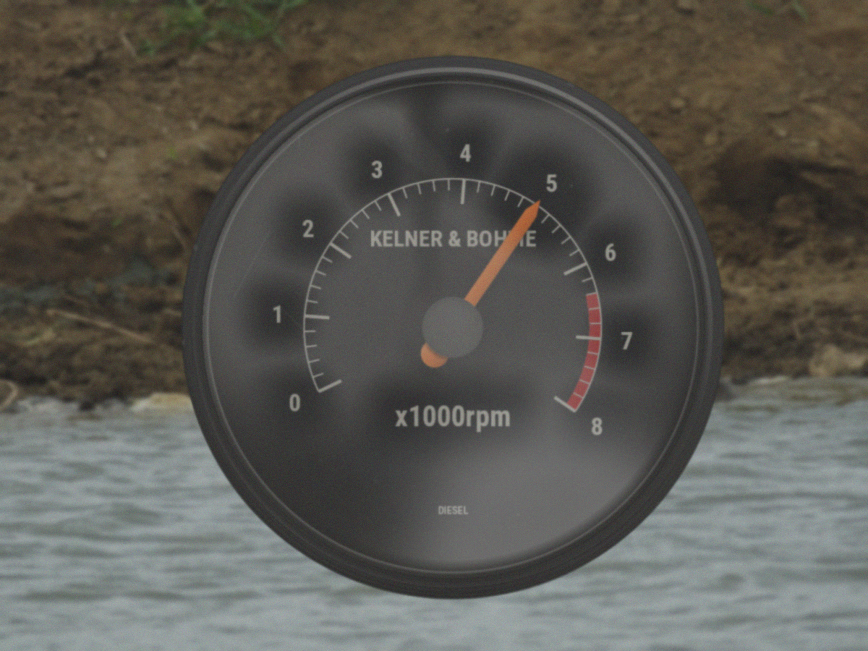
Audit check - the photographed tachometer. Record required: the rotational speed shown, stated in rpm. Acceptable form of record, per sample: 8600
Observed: 5000
